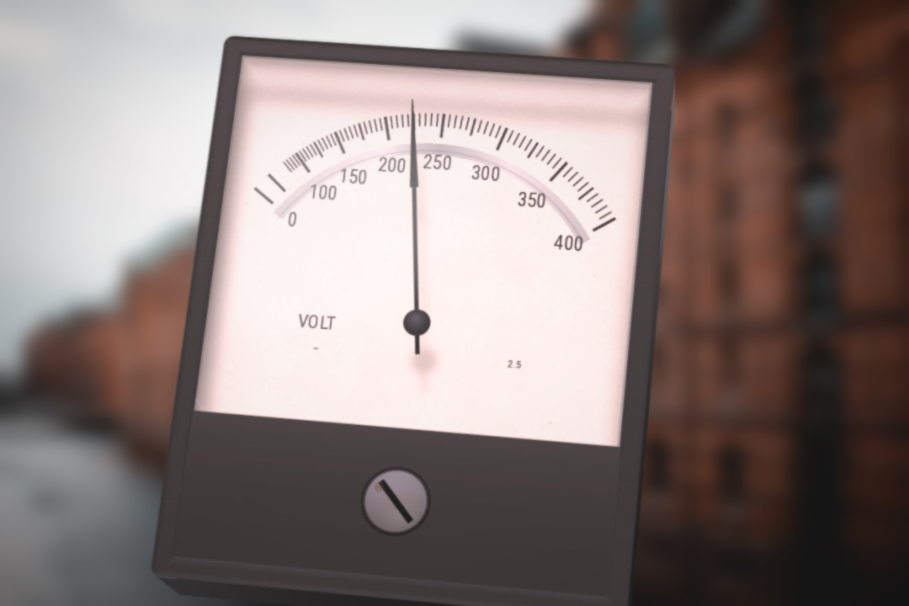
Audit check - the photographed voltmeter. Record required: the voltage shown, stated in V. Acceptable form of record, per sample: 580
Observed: 225
